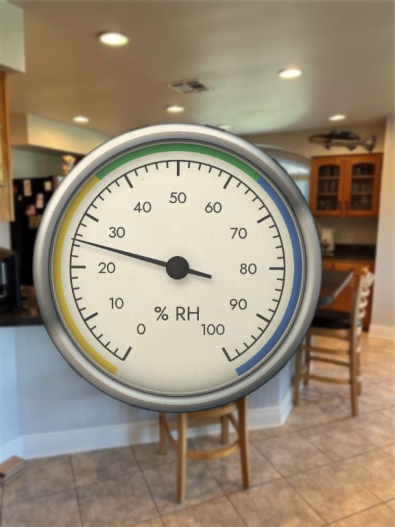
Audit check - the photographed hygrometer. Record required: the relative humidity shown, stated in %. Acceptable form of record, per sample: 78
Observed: 25
